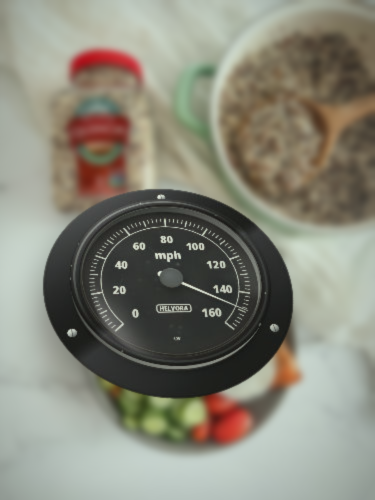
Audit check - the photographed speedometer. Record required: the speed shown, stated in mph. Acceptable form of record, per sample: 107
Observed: 150
